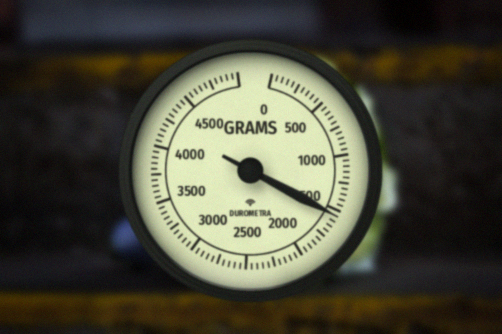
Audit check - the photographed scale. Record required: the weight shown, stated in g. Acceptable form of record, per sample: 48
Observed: 1550
